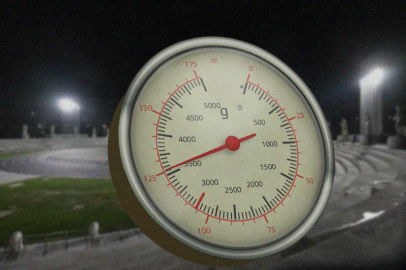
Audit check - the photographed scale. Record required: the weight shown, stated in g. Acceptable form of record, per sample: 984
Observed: 3550
